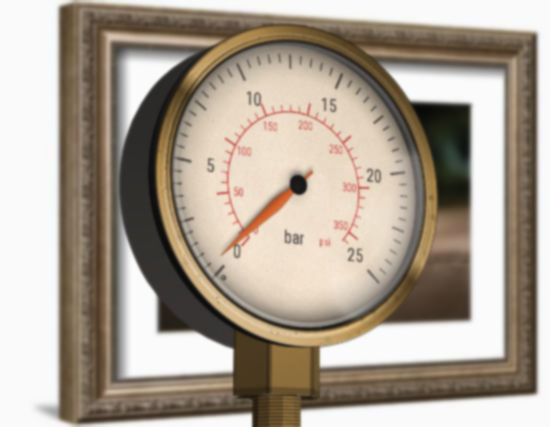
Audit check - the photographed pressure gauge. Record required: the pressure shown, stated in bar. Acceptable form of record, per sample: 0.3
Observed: 0.5
